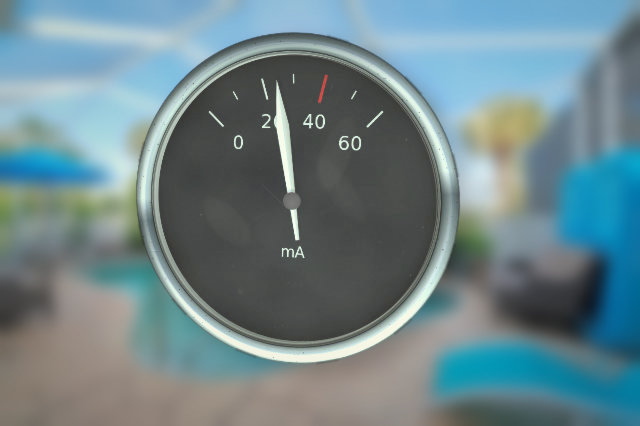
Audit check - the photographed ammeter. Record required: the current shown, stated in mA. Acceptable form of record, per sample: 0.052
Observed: 25
